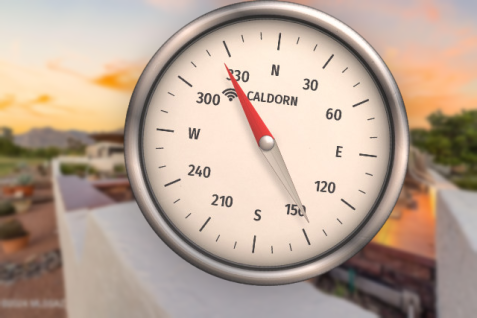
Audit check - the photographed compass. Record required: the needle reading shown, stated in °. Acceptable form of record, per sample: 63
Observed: 325
